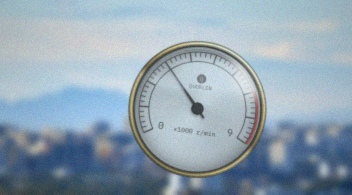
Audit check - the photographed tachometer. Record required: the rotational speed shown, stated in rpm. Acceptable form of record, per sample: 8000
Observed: 3000
